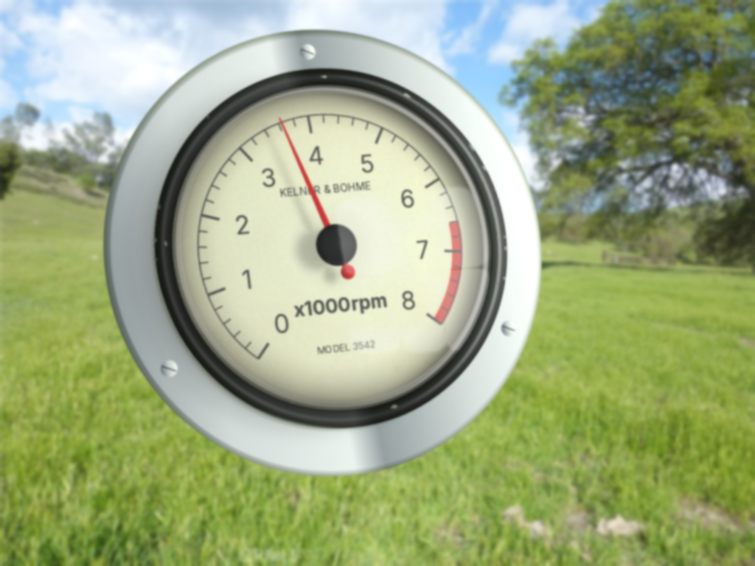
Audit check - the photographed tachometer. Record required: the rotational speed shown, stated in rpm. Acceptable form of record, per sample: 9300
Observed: 3600
